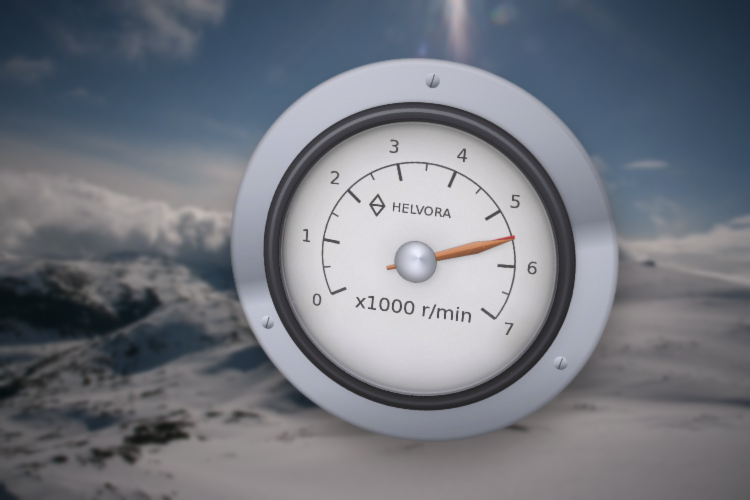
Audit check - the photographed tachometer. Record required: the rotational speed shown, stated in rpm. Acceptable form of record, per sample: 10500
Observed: 5500
